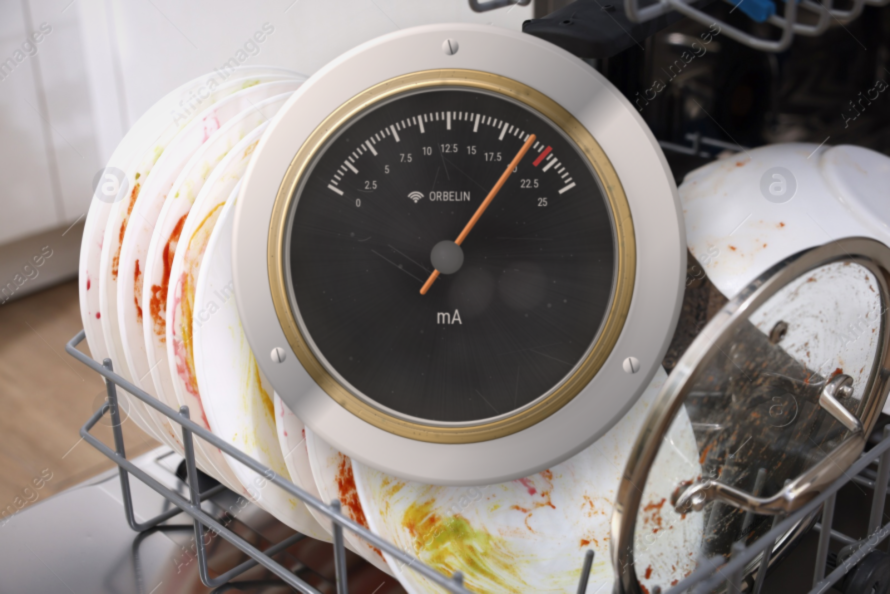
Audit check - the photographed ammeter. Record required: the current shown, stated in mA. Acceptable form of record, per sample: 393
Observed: 20
